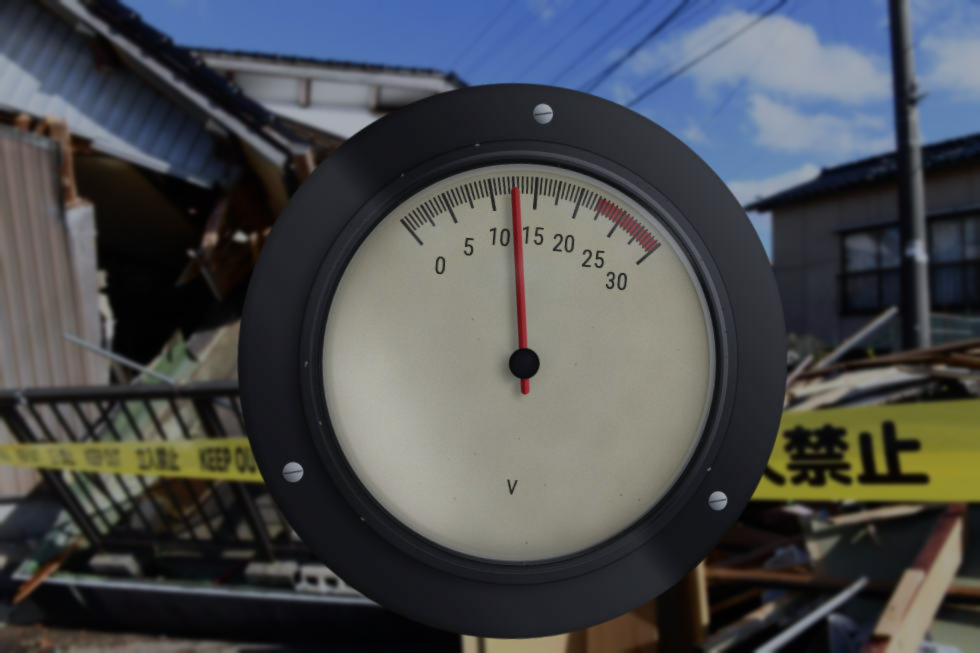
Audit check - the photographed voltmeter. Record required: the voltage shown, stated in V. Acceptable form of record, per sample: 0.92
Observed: 12.5
